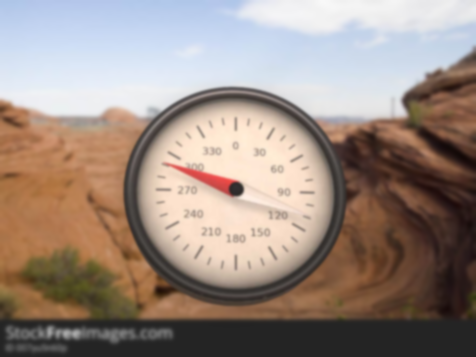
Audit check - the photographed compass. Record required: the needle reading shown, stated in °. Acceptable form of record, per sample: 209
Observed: 290
